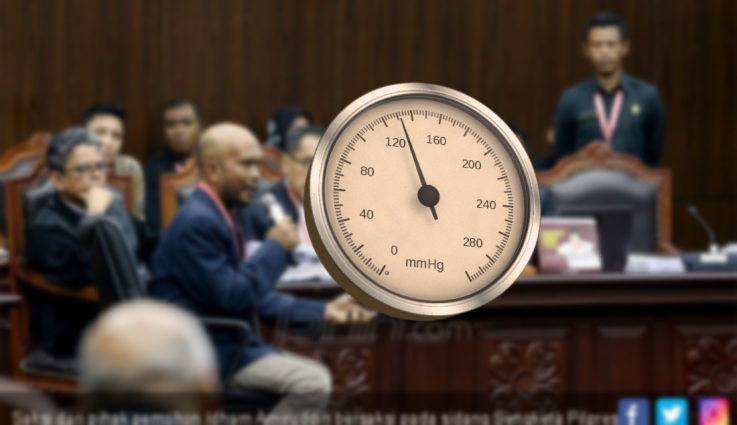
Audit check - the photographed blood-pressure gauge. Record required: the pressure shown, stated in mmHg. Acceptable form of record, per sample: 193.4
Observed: 130
